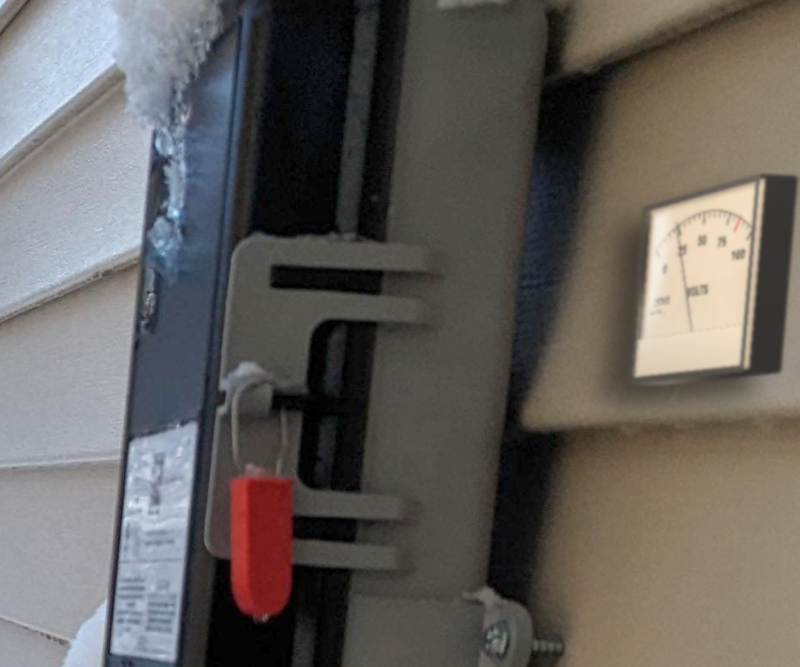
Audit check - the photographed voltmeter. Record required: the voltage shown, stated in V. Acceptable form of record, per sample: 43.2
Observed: 25
